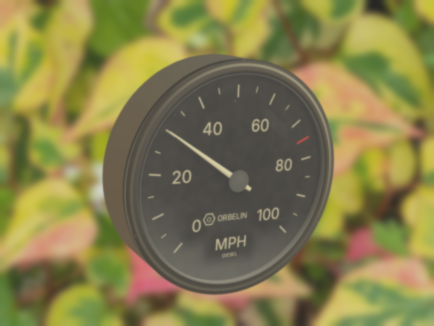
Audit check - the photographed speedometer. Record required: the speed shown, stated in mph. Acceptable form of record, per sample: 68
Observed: 30
